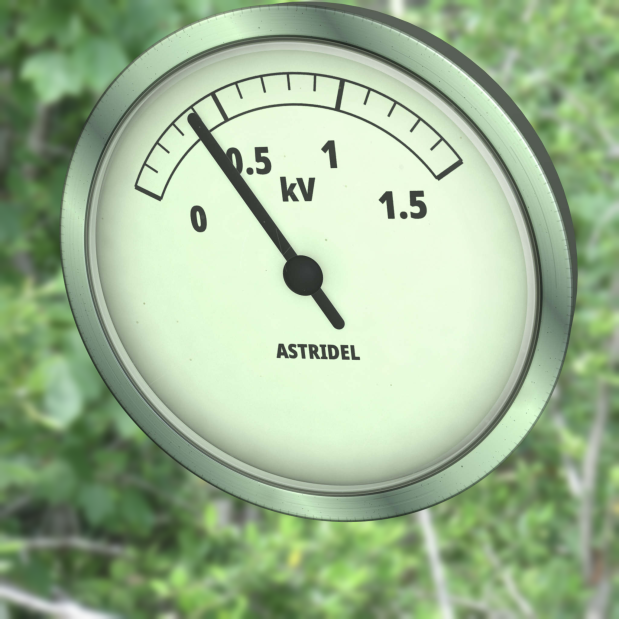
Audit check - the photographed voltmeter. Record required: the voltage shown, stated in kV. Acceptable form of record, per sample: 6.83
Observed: 0.4
